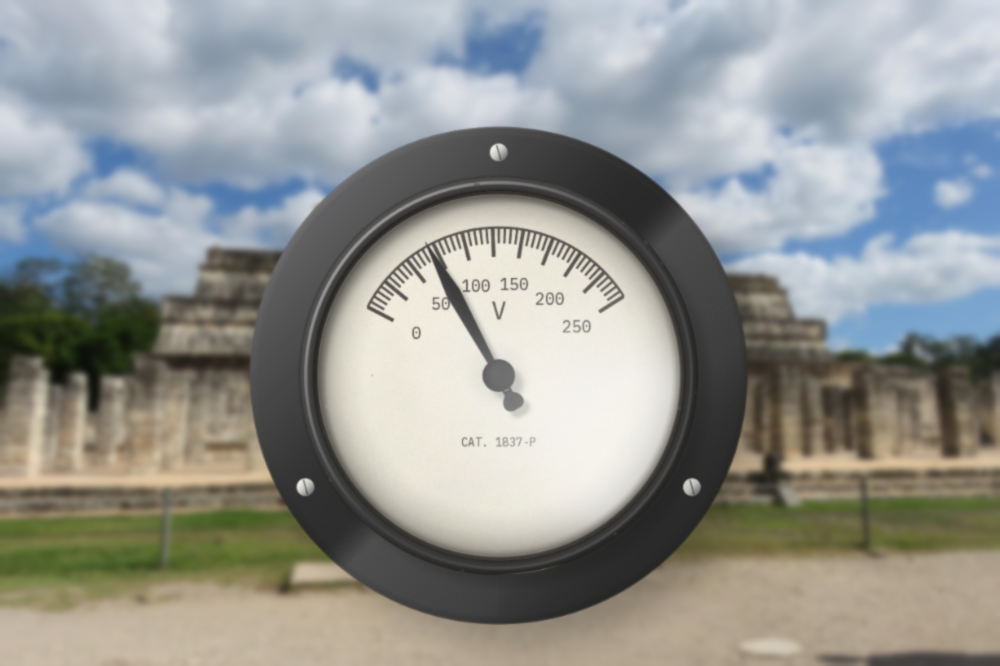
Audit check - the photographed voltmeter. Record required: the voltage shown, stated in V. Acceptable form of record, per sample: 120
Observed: 70
